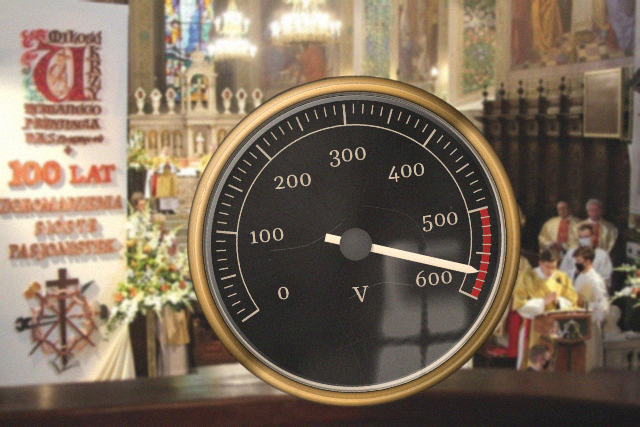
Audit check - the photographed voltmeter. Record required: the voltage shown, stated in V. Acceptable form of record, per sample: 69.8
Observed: 570
